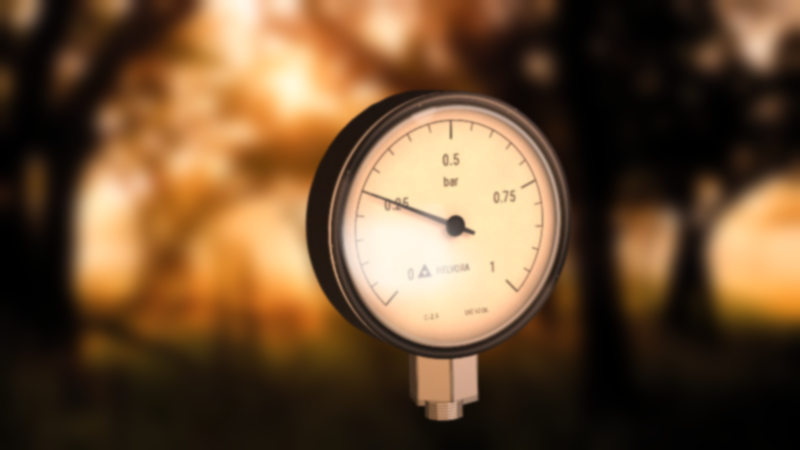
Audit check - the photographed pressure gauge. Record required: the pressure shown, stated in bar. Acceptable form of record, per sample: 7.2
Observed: 0.25
